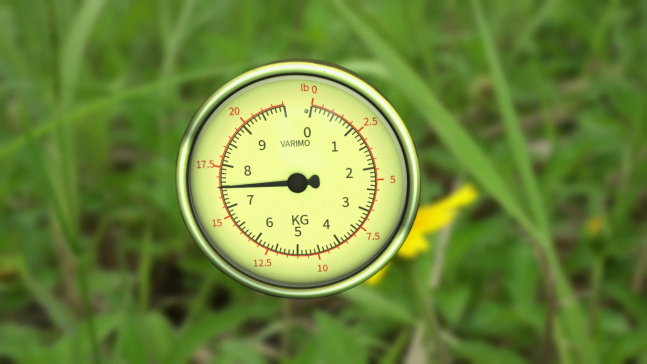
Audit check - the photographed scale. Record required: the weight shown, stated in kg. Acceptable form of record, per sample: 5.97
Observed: 7.5
